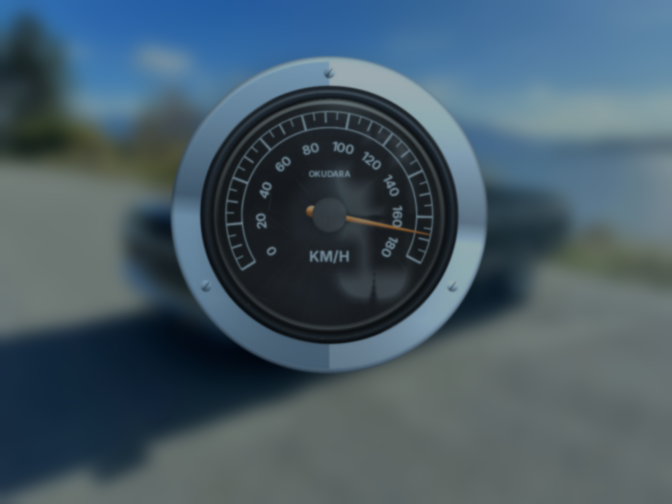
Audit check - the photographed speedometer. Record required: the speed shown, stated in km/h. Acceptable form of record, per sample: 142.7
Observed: 167.5
